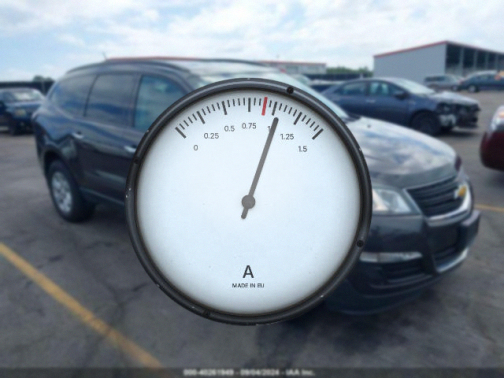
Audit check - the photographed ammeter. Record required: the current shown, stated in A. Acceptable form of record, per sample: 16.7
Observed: 1.05
